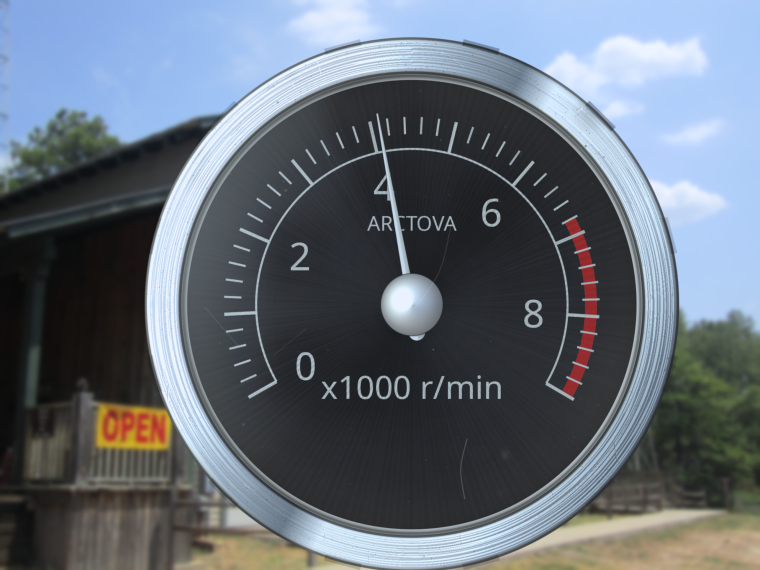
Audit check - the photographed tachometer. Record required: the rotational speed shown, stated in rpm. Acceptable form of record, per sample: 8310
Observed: 4100
